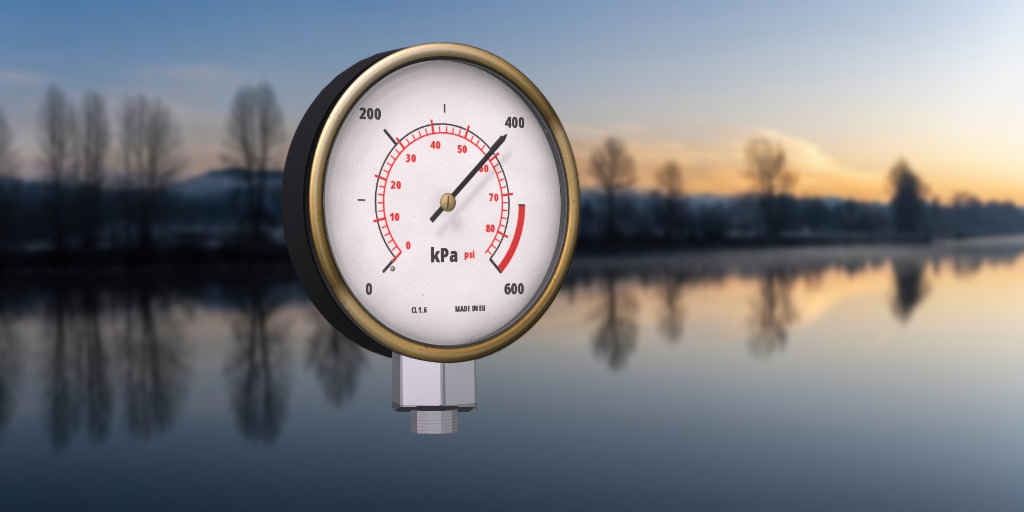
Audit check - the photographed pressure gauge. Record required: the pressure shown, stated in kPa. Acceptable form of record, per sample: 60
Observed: 400
